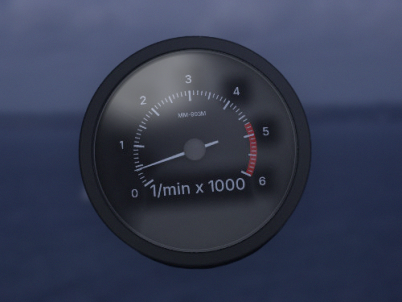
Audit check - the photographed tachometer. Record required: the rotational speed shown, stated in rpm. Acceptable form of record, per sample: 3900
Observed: 400
